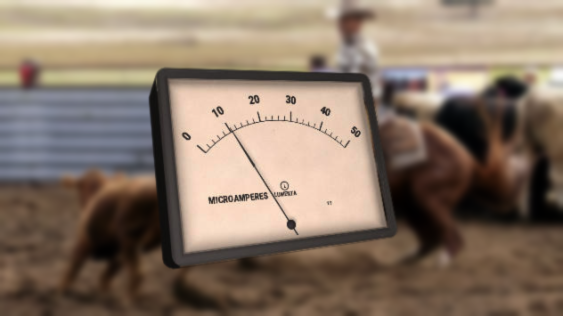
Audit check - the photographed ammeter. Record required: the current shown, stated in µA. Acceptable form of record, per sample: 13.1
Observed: 10
